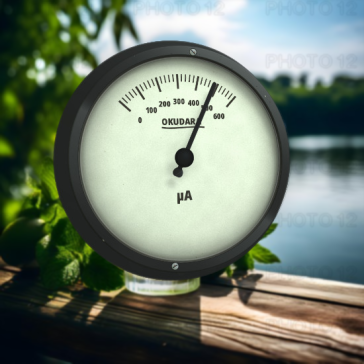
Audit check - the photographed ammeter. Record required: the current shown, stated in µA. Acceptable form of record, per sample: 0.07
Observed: 480
